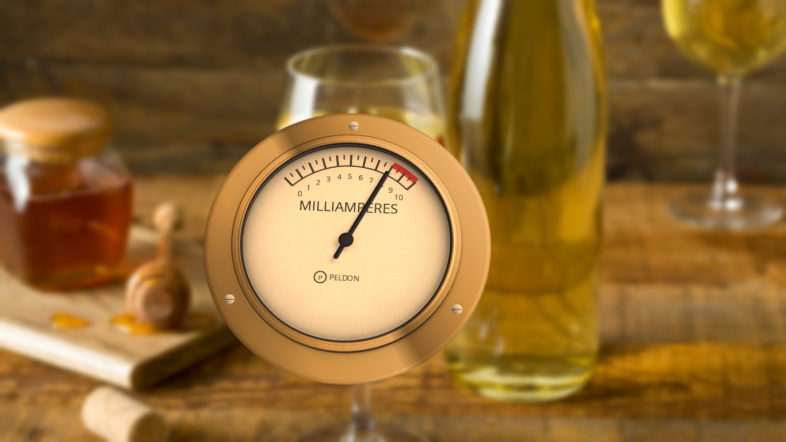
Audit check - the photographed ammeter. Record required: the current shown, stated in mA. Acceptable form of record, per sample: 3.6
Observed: 8
